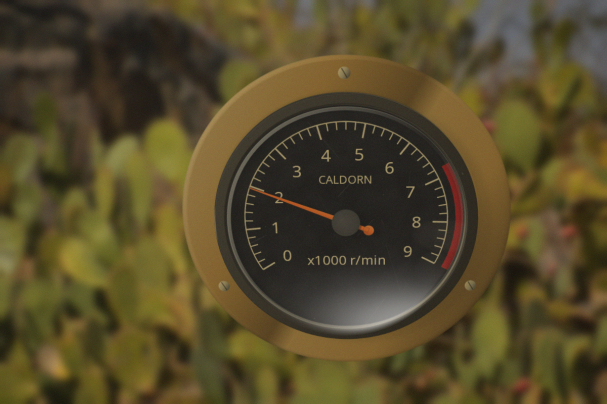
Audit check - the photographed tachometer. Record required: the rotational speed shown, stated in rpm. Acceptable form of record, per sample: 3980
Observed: 2000
